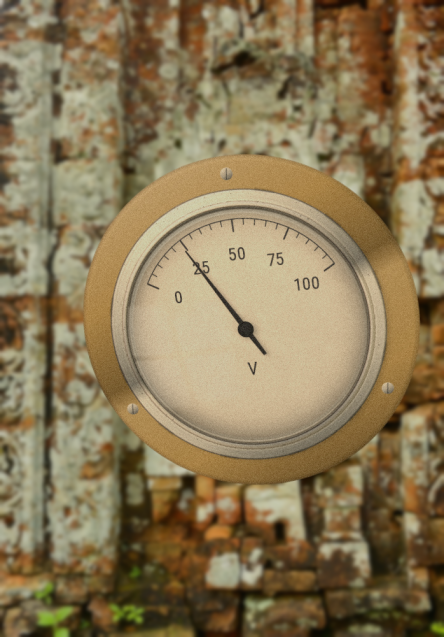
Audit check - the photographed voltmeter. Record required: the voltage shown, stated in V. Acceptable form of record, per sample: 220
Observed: 25
